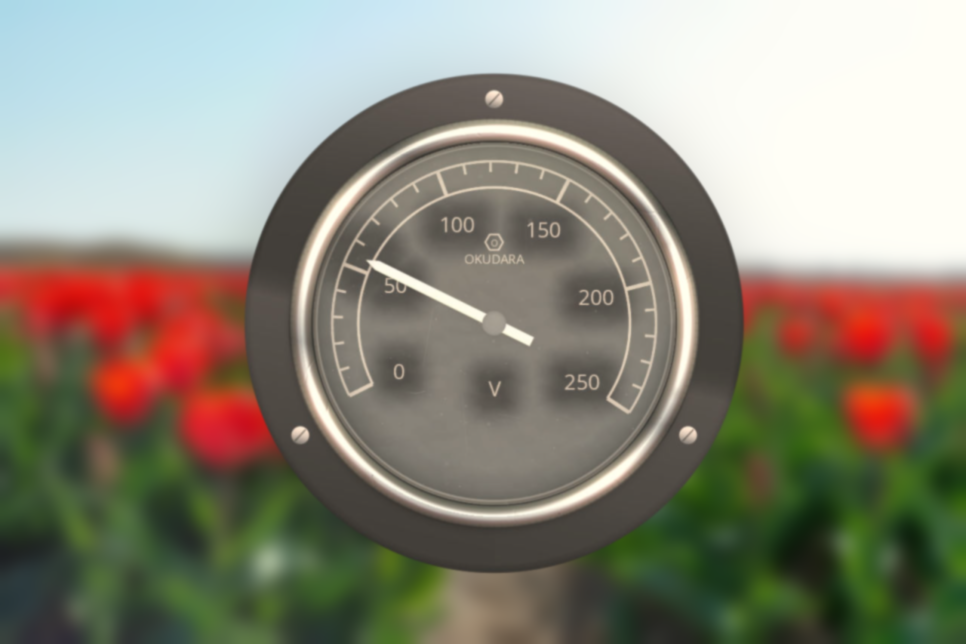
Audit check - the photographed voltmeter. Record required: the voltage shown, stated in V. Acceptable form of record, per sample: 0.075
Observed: 55
